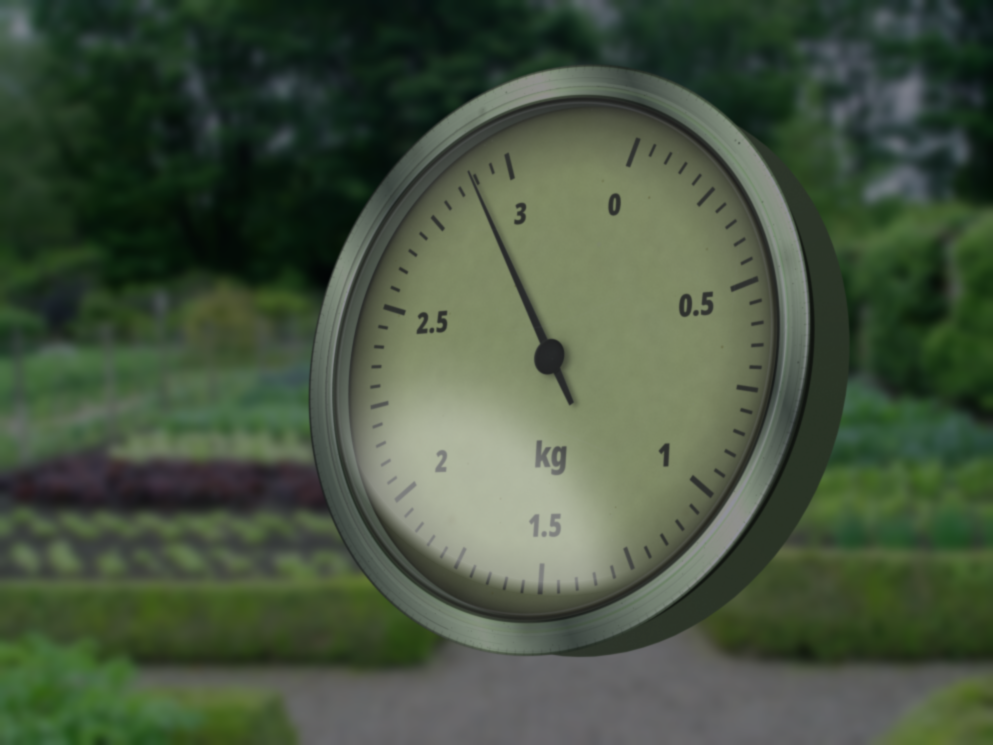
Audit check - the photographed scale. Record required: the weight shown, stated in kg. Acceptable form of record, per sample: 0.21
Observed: 2.9
